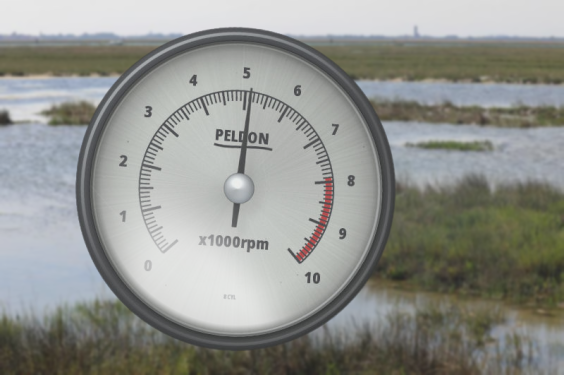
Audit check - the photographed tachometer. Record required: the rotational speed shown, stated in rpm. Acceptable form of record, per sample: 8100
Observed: 5100
